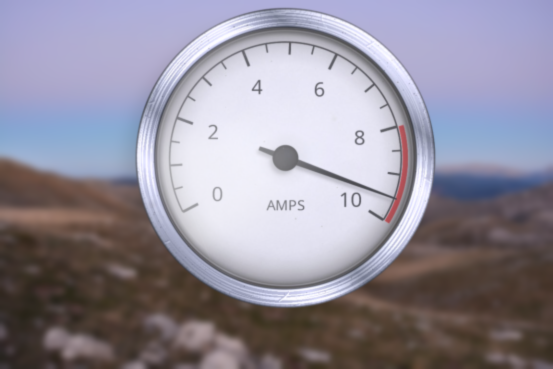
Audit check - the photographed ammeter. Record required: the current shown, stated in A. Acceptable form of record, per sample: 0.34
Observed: 9.5
